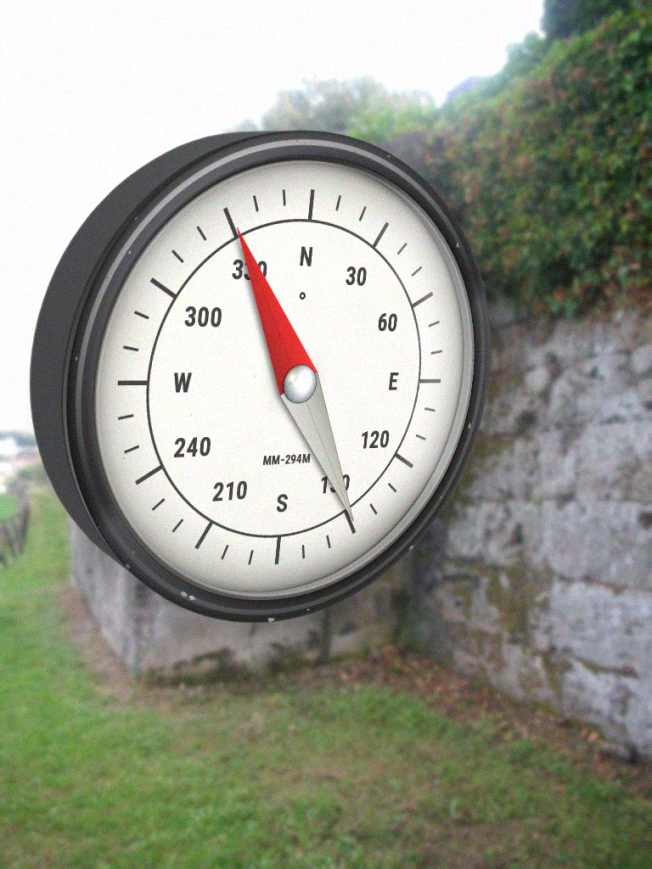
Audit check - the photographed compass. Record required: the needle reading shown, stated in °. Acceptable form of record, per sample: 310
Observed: 330
